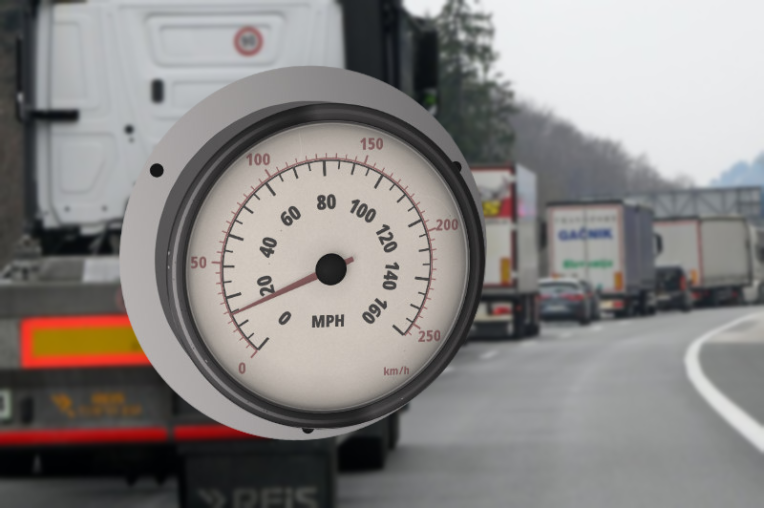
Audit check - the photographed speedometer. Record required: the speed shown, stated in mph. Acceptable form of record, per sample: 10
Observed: 15
